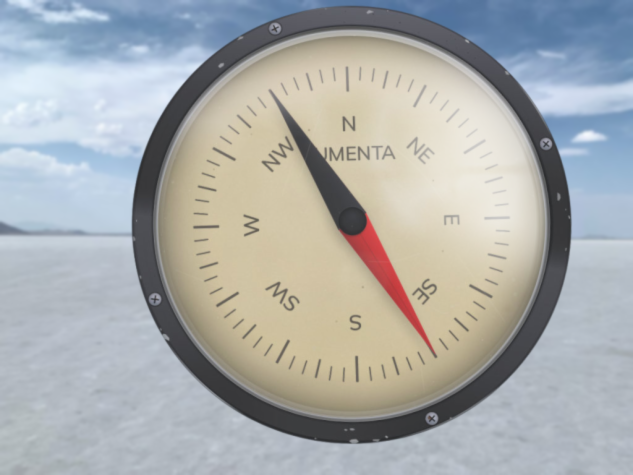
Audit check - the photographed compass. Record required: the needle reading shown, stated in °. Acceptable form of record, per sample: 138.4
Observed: 150
